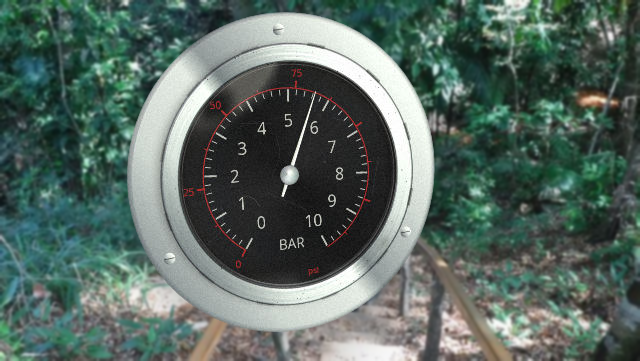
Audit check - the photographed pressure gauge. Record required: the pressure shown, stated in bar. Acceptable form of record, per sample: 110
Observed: 5.6
